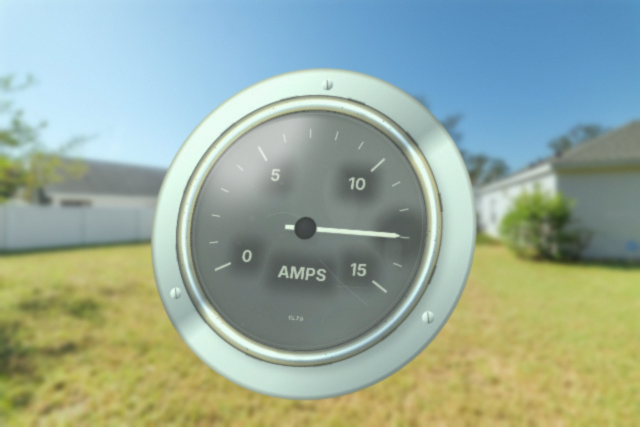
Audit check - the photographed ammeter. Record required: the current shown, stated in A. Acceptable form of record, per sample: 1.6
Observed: 13
